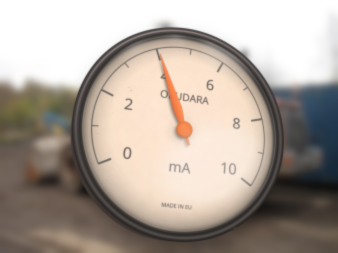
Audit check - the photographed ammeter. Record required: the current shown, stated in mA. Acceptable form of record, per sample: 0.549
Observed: 4
